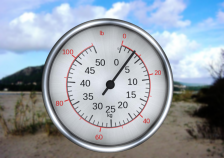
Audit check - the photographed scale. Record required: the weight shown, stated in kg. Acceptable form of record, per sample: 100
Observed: 3
